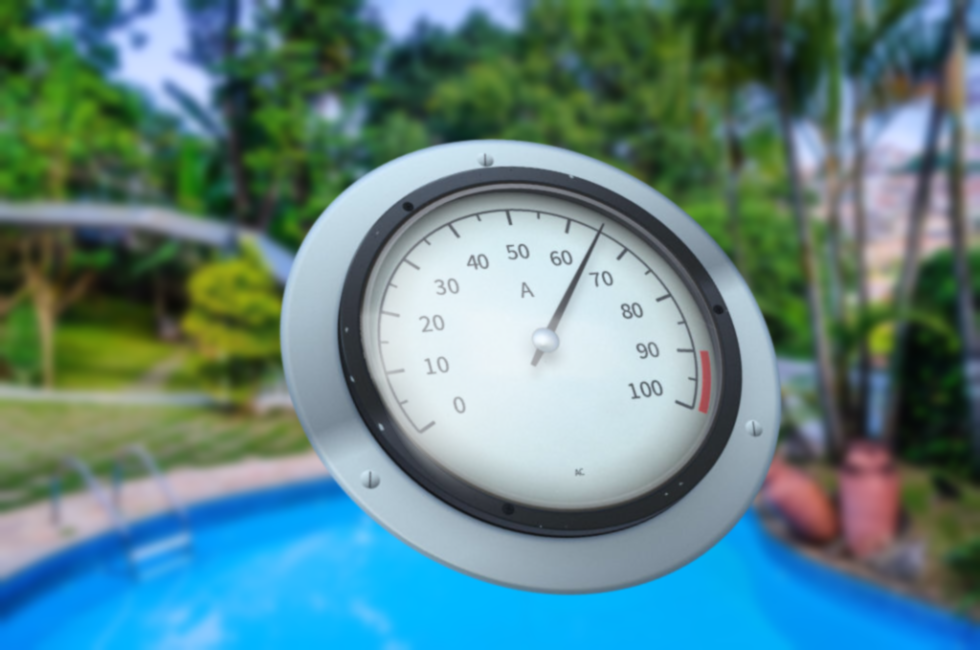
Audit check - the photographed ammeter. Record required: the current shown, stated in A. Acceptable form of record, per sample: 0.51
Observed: 65
